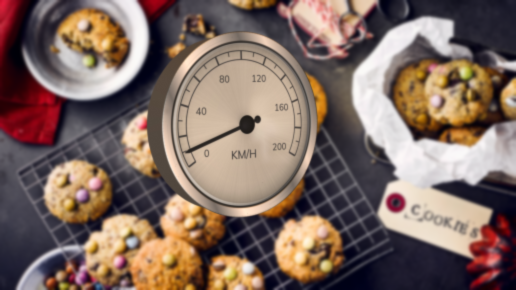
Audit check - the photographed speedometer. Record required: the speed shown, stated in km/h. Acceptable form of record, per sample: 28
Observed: 10
